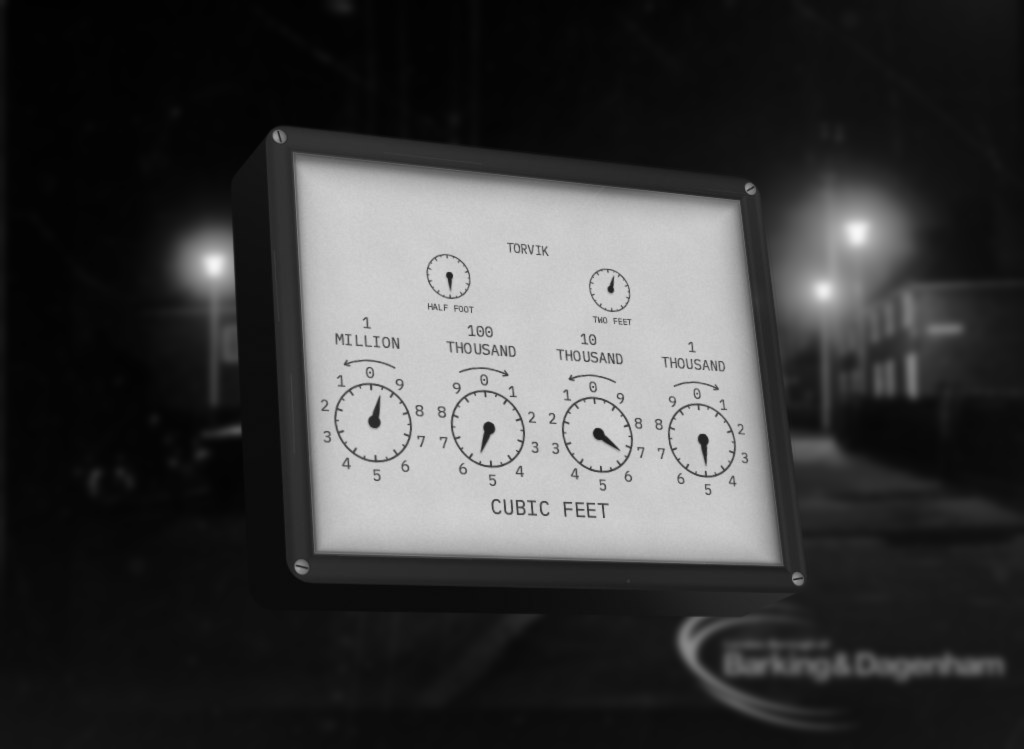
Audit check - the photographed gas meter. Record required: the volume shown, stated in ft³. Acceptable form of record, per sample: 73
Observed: 956500
